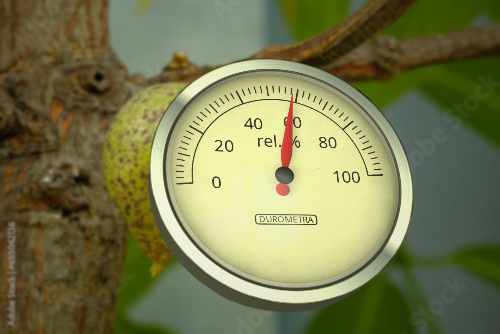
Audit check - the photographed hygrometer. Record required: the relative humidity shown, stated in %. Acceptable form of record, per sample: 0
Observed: 58
